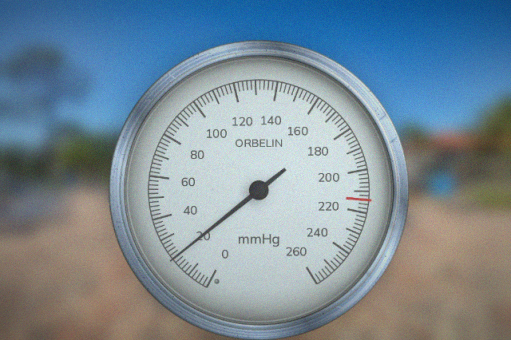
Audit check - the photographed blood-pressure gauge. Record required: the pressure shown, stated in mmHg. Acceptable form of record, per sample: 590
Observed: 20
